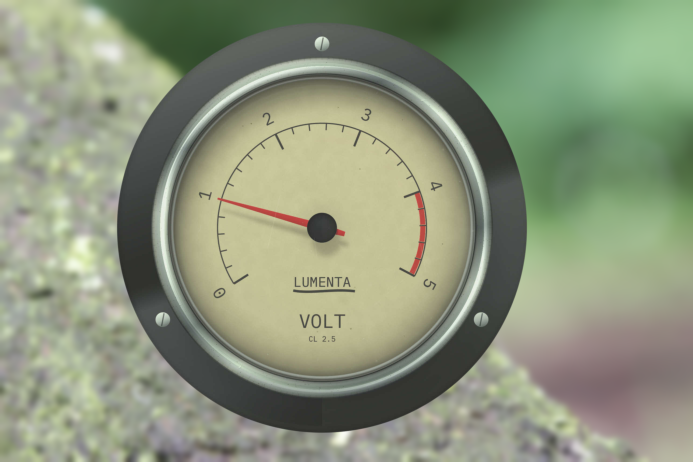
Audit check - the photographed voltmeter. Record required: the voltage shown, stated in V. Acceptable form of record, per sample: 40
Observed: 1
